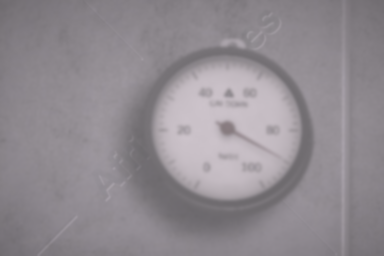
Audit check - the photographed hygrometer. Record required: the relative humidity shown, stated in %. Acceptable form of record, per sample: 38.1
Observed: 90
